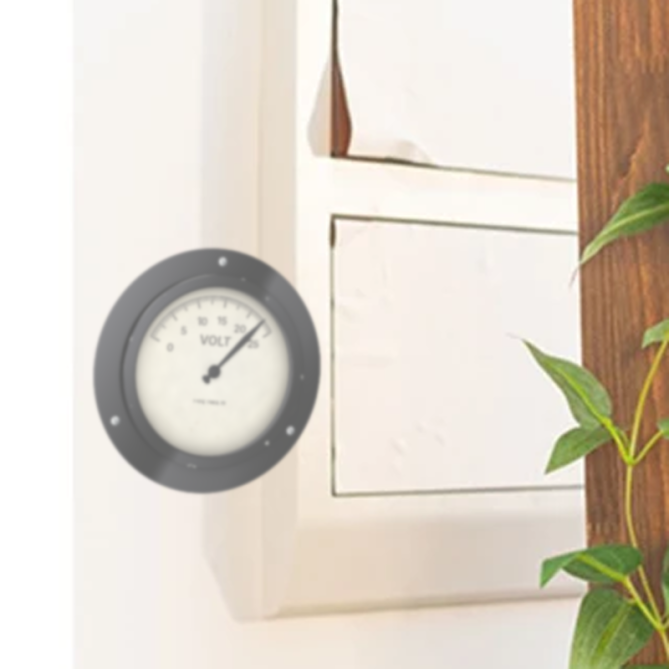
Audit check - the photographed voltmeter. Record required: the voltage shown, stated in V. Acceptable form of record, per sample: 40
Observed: 22.5
